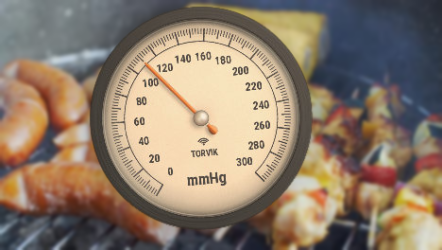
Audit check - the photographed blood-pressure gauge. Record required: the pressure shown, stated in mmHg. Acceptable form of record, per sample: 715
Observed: 110
